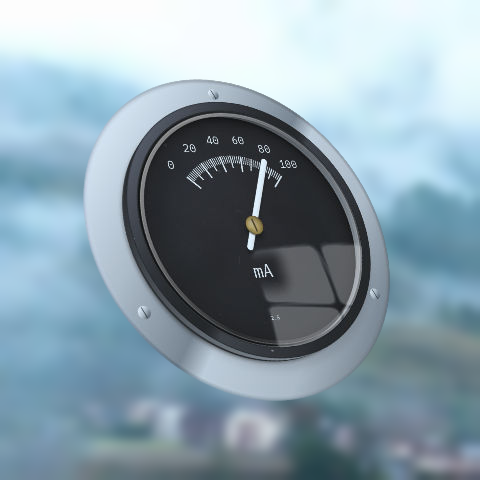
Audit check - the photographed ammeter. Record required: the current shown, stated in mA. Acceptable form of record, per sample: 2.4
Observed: 80
